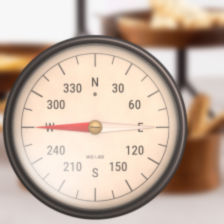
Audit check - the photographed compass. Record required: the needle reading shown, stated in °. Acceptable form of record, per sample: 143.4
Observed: 270
